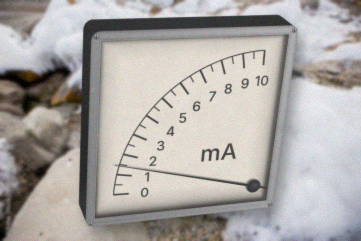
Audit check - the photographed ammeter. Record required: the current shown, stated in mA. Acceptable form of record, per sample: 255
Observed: 1.5
